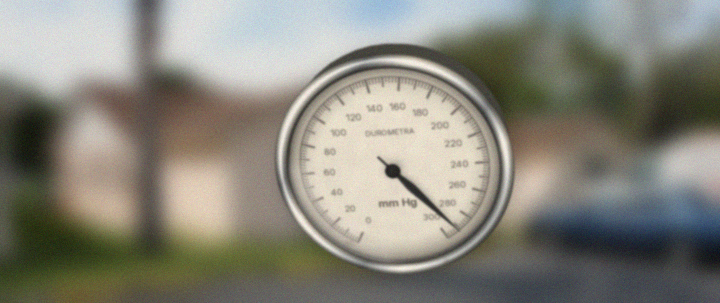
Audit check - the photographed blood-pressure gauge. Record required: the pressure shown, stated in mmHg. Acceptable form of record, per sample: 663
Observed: 290
